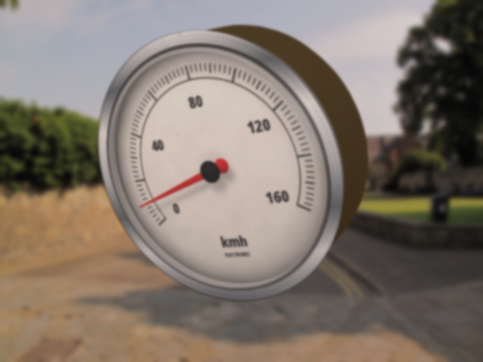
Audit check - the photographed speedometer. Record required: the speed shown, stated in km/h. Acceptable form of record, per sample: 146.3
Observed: 10
